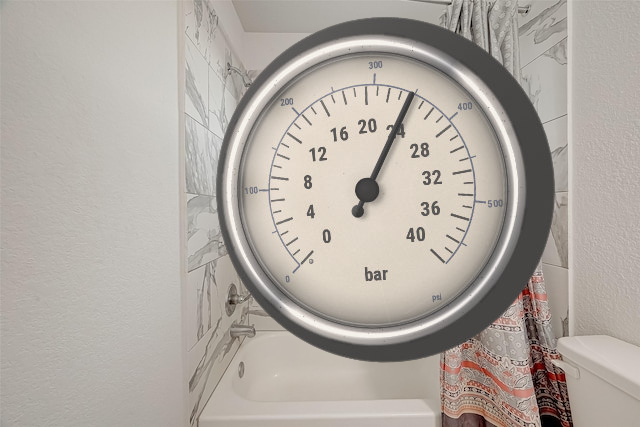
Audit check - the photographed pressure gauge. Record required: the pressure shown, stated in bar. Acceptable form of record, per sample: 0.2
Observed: 24
